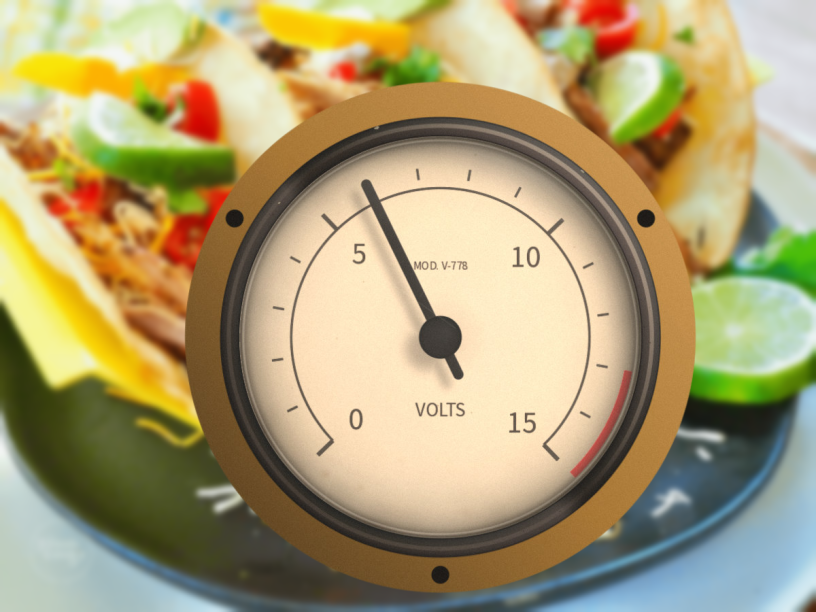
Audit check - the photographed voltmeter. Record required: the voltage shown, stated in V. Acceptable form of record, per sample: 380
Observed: 6
